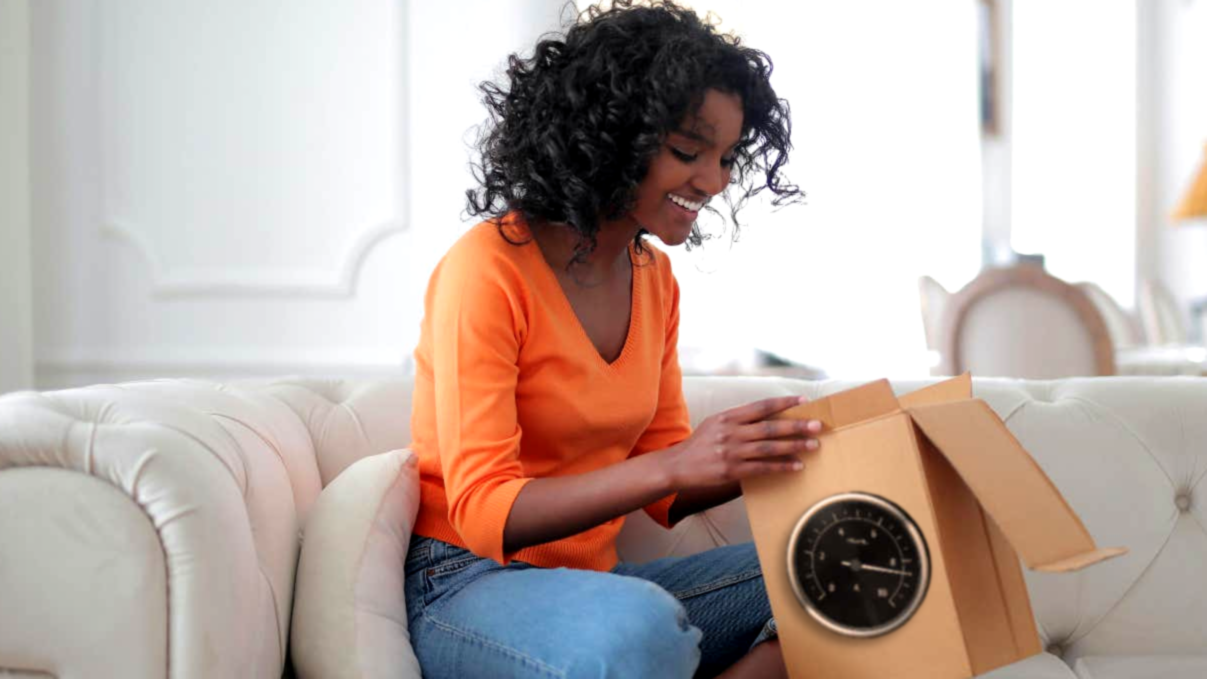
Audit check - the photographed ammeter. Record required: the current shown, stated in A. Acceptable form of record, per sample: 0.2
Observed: 8.5
